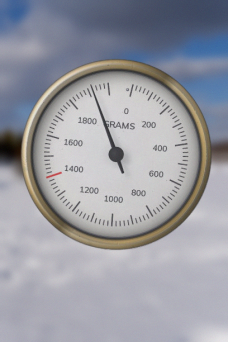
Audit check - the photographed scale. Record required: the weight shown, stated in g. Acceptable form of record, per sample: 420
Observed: 1920
